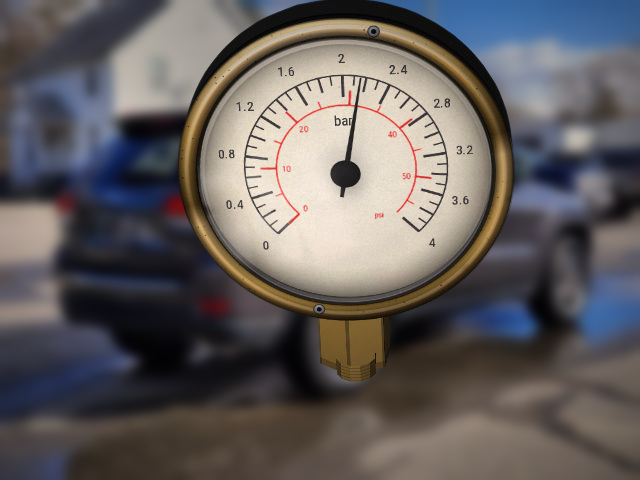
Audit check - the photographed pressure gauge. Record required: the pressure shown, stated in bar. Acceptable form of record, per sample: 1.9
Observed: 2.15
